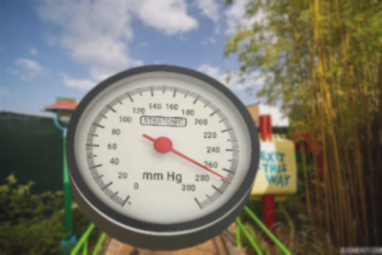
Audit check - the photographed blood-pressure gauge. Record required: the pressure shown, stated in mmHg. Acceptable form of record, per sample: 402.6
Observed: 270
